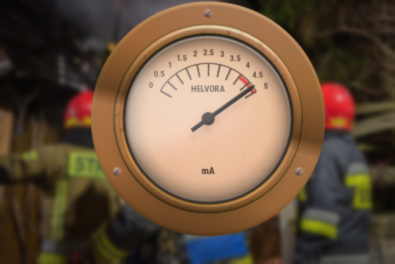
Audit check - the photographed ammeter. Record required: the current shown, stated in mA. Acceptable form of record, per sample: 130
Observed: 4.75
